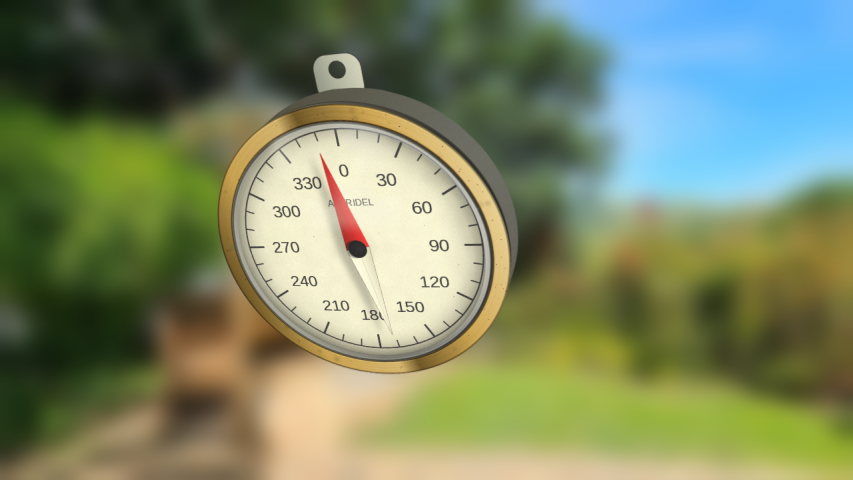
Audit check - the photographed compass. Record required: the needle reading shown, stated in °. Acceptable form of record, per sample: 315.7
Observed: 350
